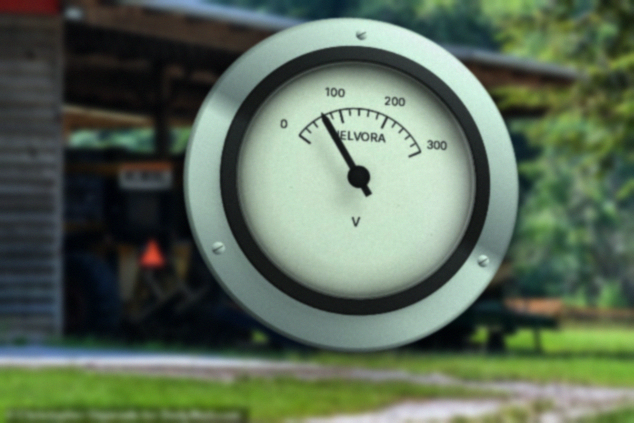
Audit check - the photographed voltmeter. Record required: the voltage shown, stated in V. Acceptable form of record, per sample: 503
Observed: 60
